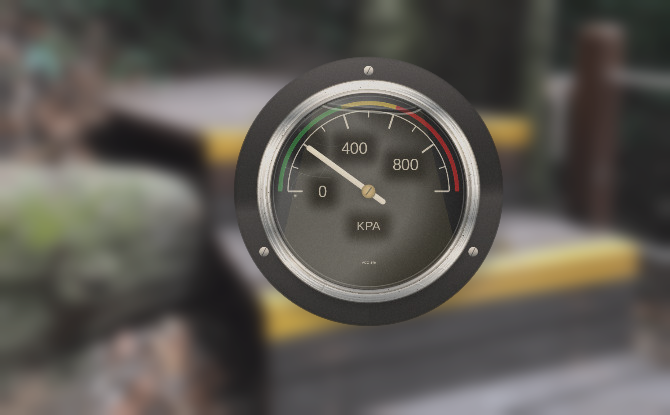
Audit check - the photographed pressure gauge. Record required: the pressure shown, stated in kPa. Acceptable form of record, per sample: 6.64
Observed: 200
